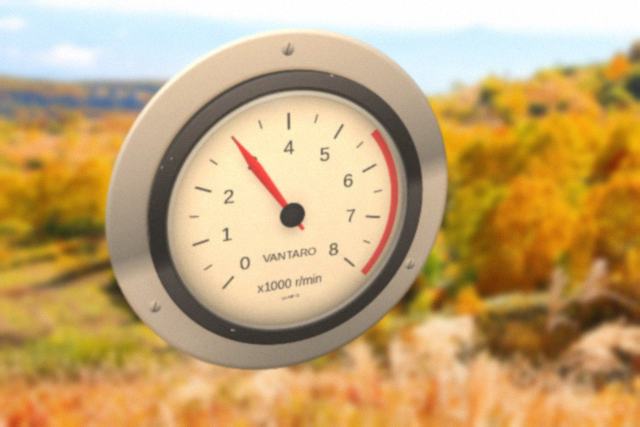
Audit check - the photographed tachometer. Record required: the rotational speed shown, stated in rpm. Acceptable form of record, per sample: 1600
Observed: 3000
